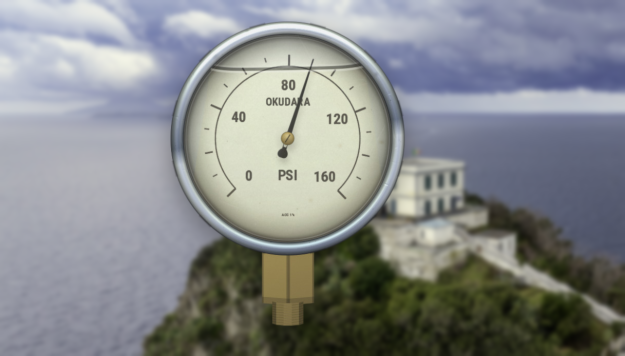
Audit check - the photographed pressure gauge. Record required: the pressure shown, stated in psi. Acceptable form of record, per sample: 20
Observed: 90
